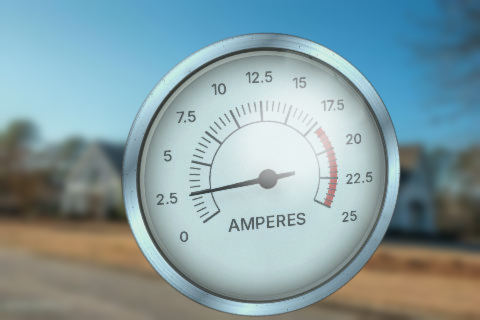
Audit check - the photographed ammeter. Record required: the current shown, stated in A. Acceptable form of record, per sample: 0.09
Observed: 2.5
